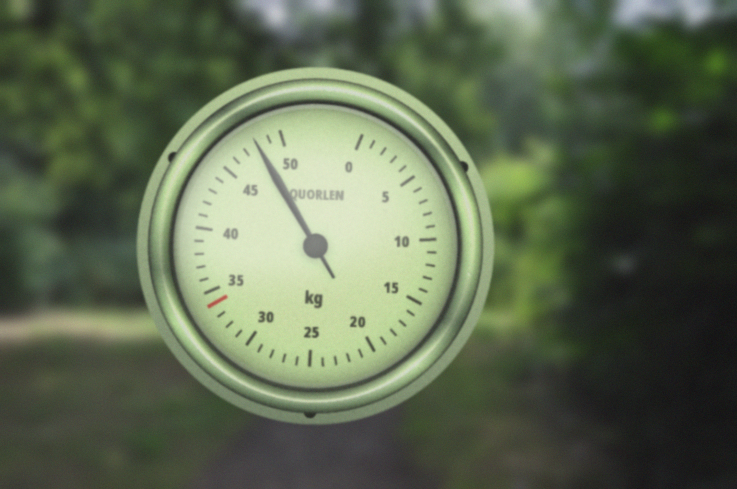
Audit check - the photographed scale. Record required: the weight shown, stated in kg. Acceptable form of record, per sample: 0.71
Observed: 48
